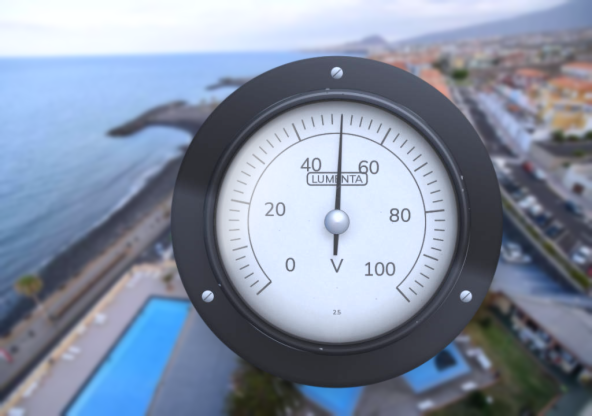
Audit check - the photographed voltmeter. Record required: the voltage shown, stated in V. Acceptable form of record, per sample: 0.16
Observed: 50
